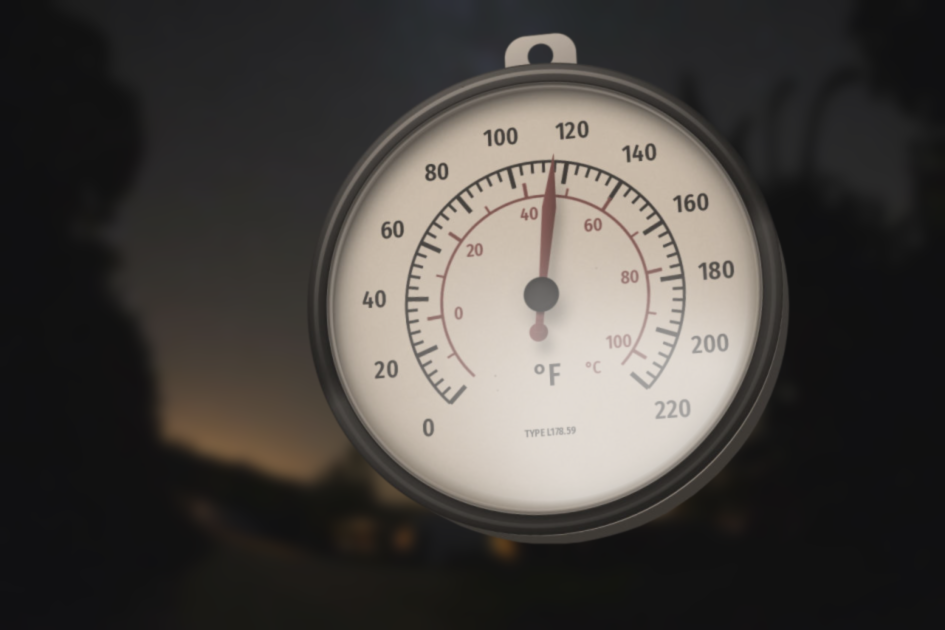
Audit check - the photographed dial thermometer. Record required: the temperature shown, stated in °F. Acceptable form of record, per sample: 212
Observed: 116
